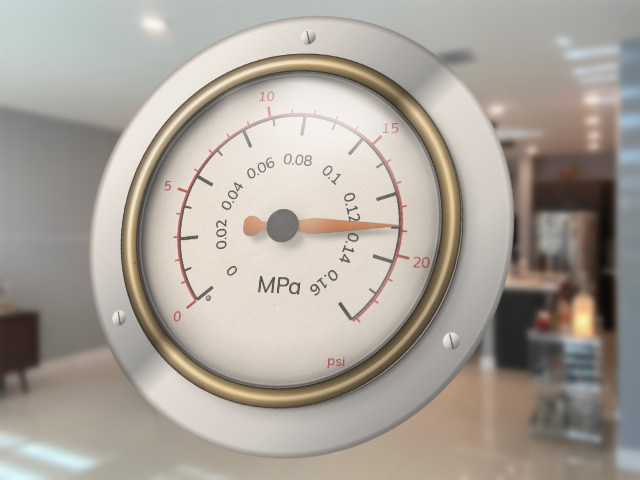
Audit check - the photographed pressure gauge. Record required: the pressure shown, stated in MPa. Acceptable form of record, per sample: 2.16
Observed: 0.13
